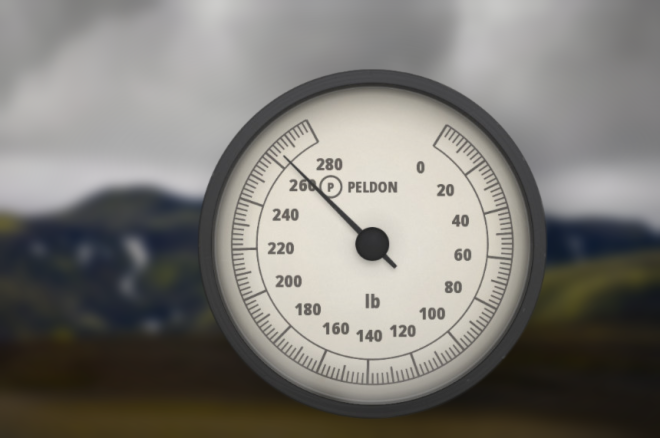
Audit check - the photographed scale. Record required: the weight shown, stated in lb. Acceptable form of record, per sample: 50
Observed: 264
